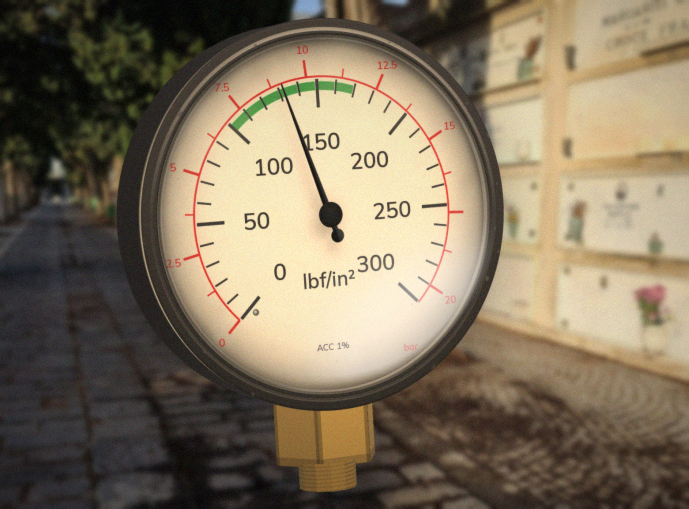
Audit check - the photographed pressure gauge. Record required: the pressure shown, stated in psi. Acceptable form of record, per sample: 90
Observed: 130
